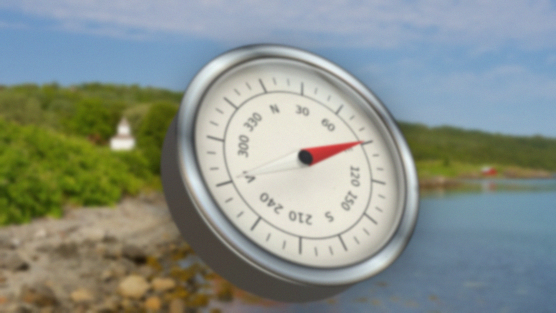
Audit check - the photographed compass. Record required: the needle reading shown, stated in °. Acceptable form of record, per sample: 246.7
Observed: 90
